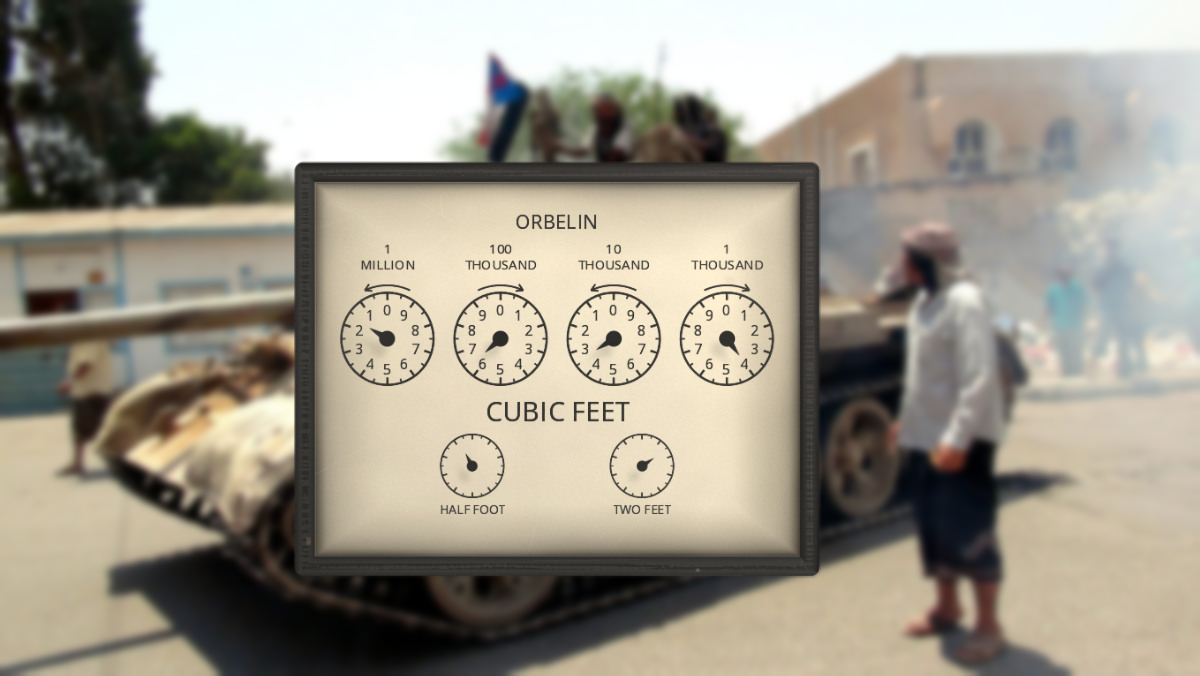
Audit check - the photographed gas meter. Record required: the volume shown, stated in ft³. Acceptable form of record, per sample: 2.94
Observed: 163400
